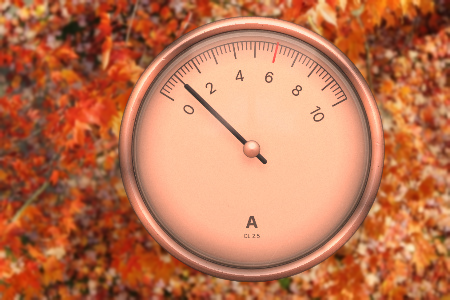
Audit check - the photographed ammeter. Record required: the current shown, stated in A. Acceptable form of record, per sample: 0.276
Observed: 1
